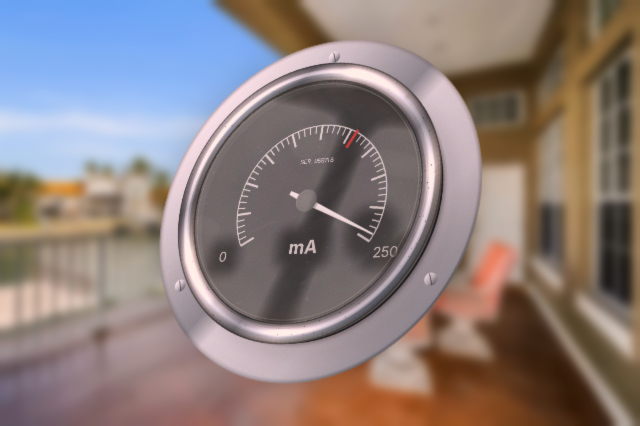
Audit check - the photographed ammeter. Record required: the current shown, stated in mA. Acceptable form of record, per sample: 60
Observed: 245
